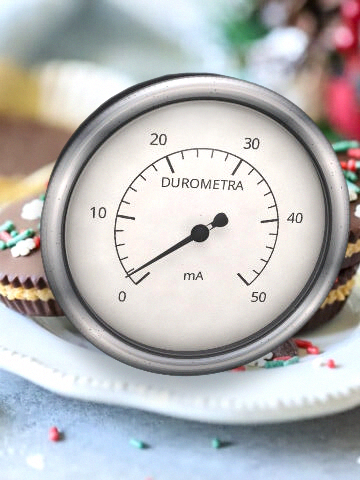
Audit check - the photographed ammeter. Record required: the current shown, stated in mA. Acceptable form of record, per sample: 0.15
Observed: 2
